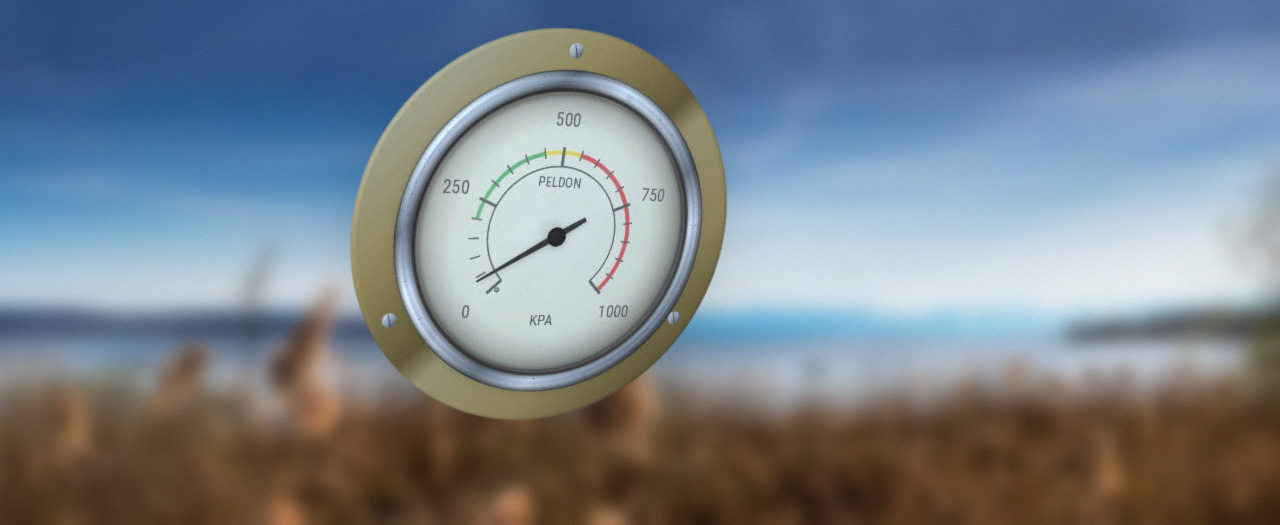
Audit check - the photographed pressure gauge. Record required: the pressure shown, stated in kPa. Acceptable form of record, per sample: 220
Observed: 50
